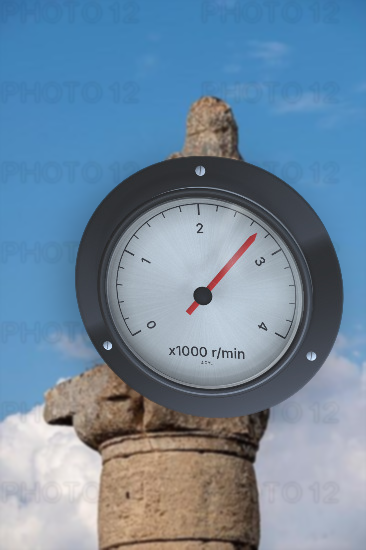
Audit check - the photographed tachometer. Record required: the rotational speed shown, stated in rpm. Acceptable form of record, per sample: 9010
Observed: 2700
